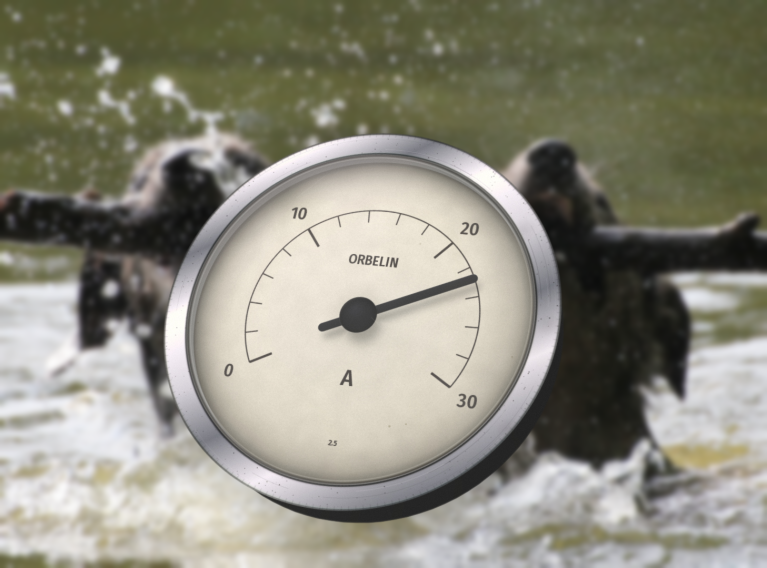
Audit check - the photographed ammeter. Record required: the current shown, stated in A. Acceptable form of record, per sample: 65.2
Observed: 23
